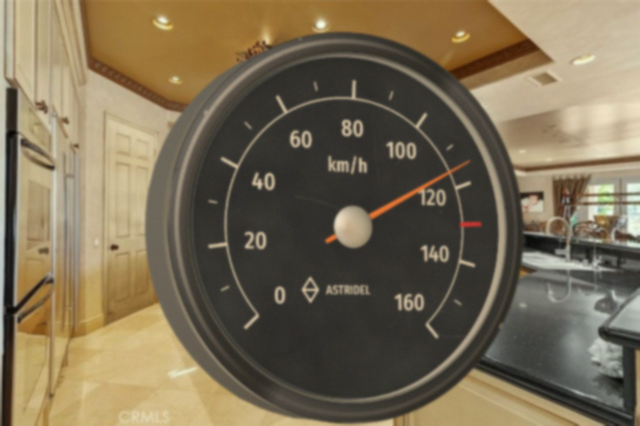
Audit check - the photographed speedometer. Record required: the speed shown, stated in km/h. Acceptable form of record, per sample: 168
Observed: 115
